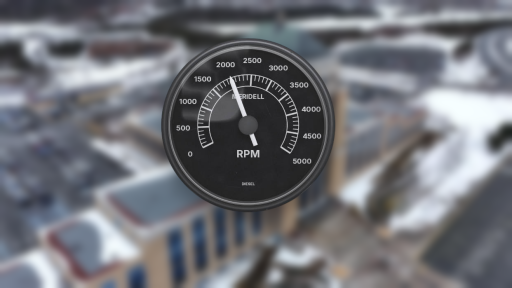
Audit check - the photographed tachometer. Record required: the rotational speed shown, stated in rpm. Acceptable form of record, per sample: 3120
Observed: 2000
